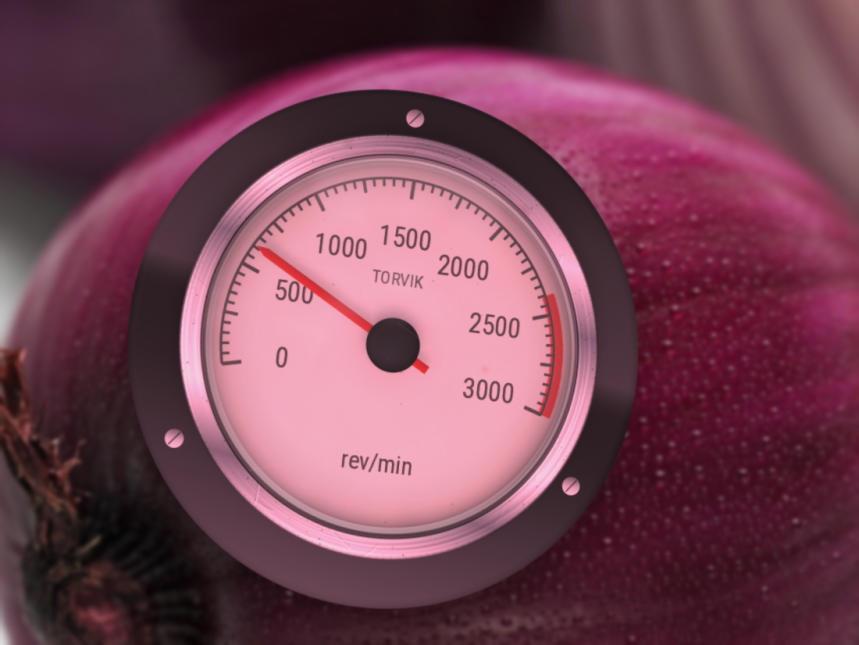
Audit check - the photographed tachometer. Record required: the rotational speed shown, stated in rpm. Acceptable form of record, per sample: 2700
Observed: 600
